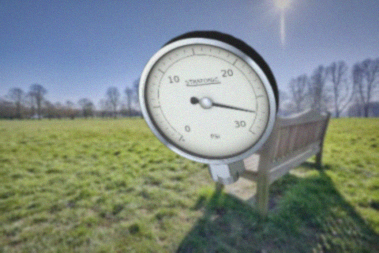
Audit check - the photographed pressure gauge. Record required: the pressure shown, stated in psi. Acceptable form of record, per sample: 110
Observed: 27
